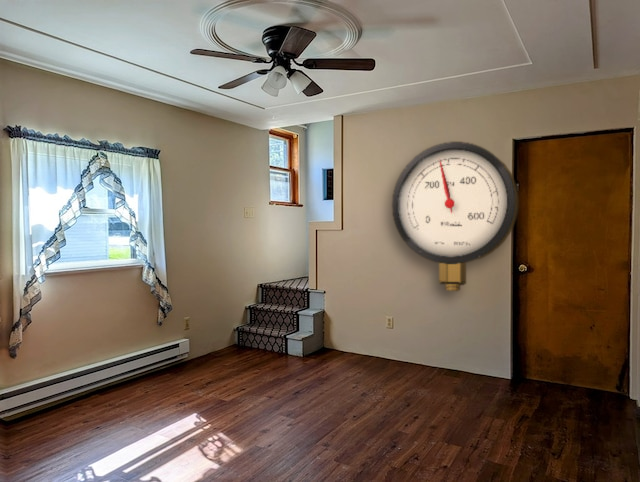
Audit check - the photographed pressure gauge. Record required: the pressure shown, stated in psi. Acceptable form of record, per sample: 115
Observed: 275
